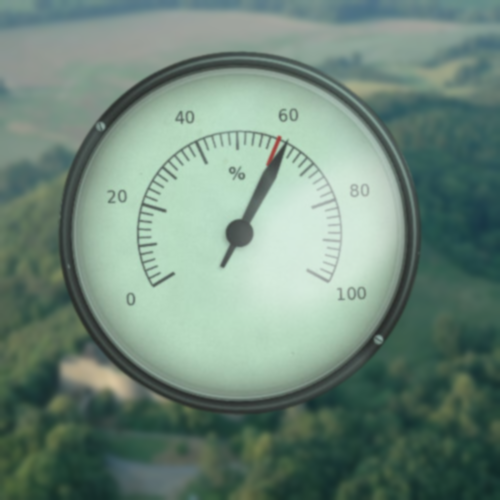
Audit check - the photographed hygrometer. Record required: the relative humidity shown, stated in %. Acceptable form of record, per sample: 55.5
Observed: 62
